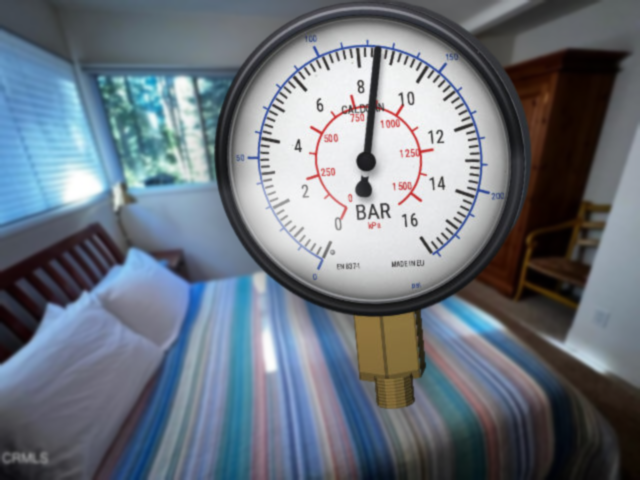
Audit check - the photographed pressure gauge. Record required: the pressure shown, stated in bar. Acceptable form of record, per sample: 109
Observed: 8.6
